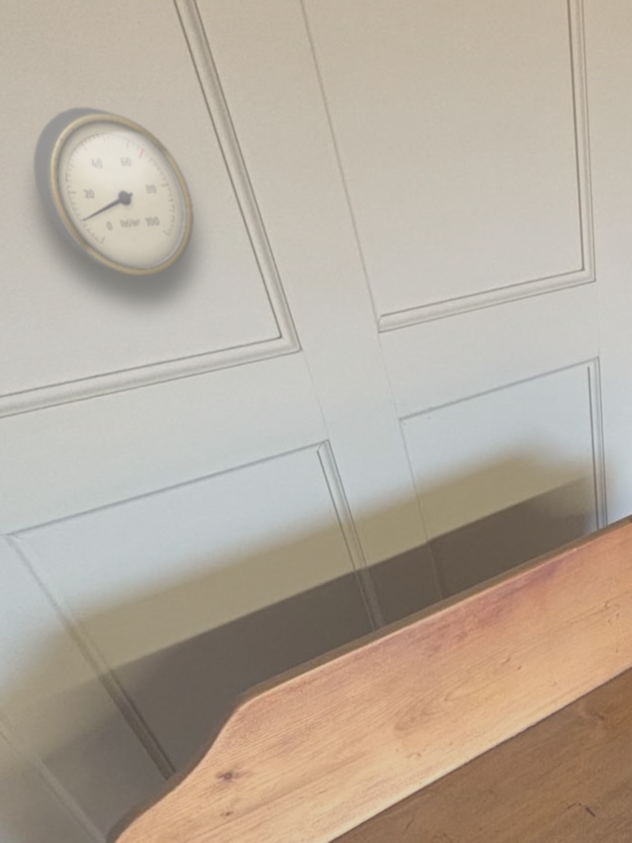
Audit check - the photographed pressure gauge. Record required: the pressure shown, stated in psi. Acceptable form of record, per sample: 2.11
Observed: 10
